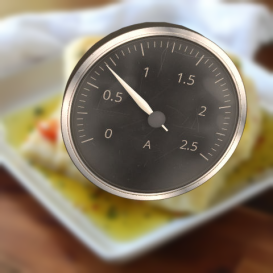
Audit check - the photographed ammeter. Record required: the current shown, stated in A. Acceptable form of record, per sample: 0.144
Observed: 0.7
